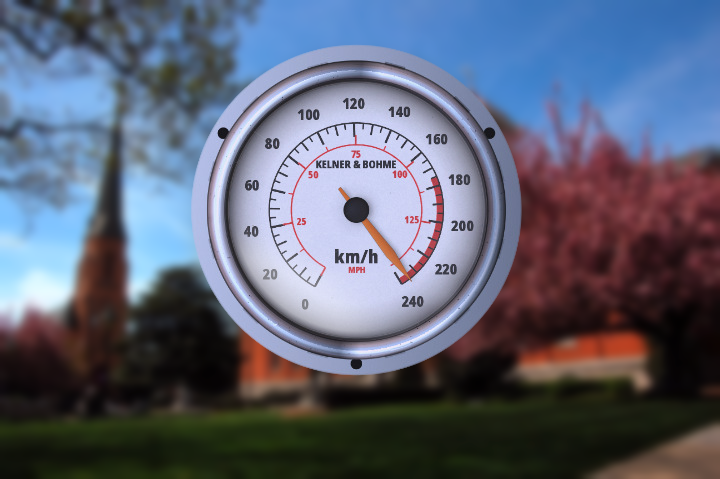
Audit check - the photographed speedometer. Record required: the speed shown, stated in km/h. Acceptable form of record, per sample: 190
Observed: 235
